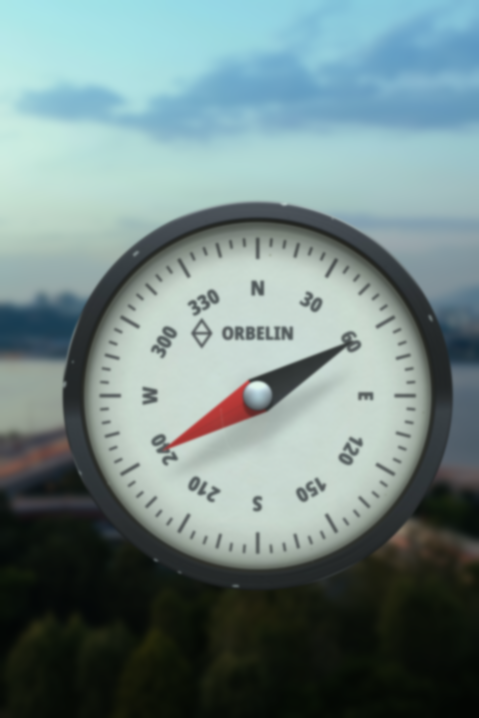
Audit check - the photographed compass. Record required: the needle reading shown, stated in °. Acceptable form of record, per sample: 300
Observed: 240
